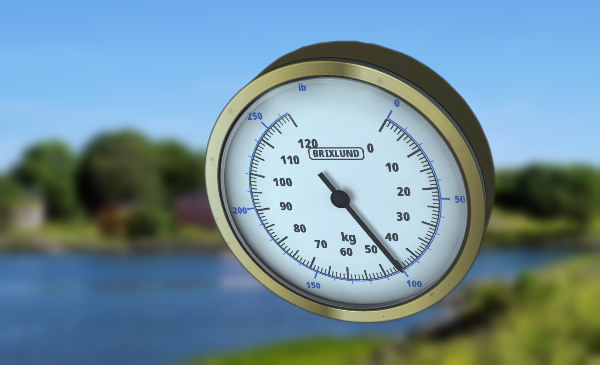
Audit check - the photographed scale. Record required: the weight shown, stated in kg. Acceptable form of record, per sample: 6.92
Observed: 45
